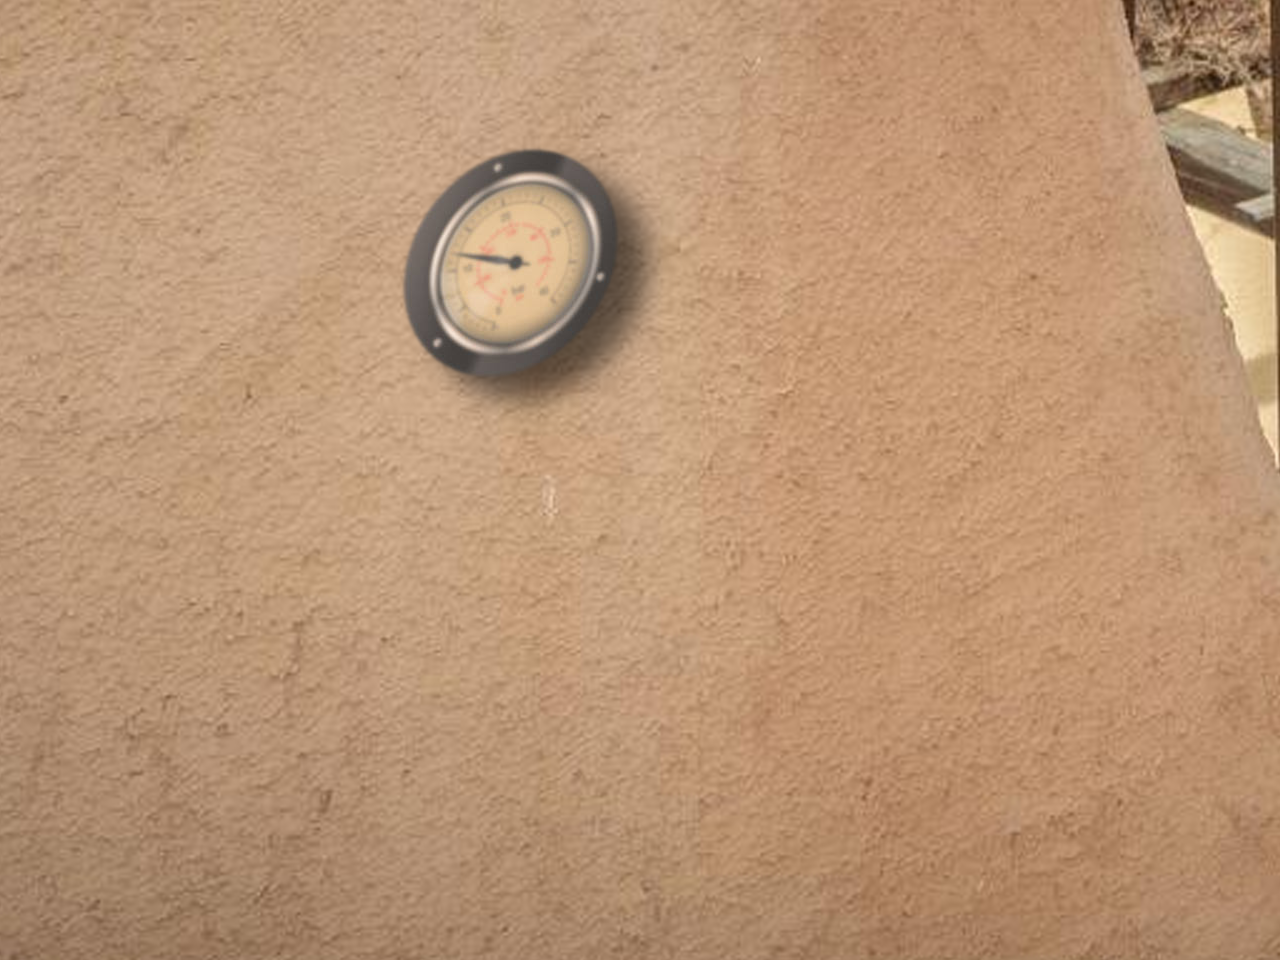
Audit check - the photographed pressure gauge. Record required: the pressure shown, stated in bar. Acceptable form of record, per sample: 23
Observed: 12
